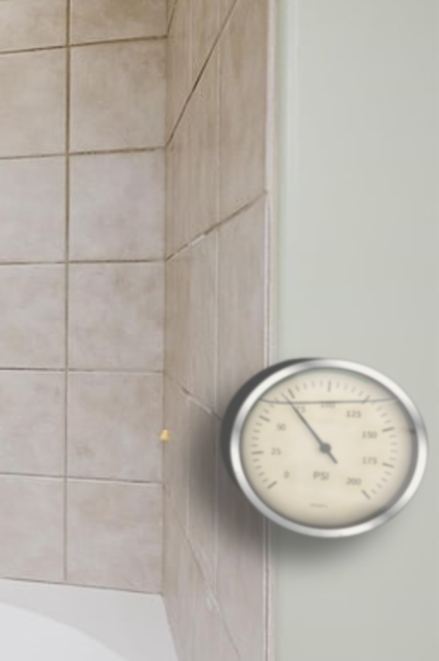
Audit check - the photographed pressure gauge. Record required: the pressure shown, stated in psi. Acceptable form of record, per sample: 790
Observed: 70
